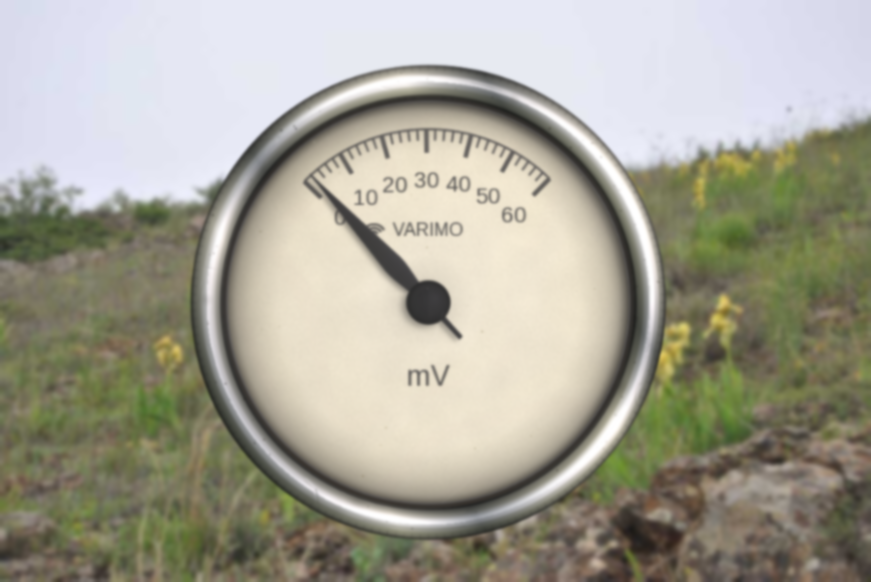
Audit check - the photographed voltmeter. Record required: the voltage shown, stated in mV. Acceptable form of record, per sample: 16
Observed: 2
